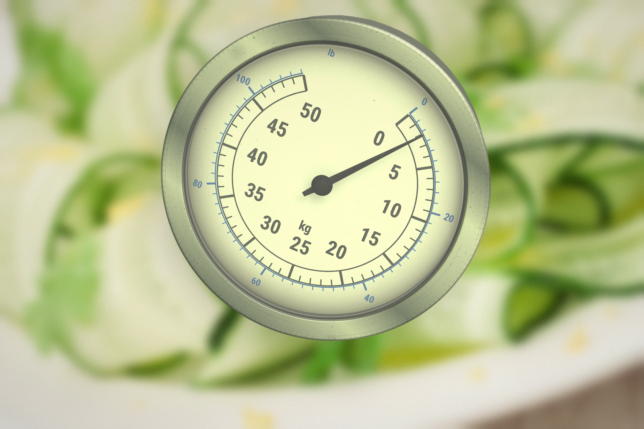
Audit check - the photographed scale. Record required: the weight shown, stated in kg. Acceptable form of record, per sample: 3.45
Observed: 2
